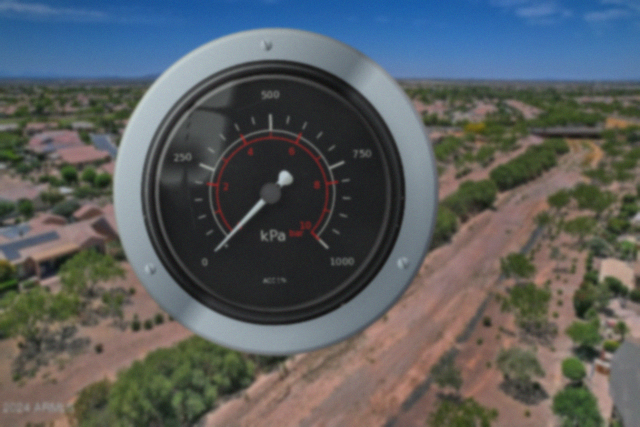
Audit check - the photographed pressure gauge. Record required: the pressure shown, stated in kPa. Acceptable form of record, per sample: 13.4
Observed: 0
